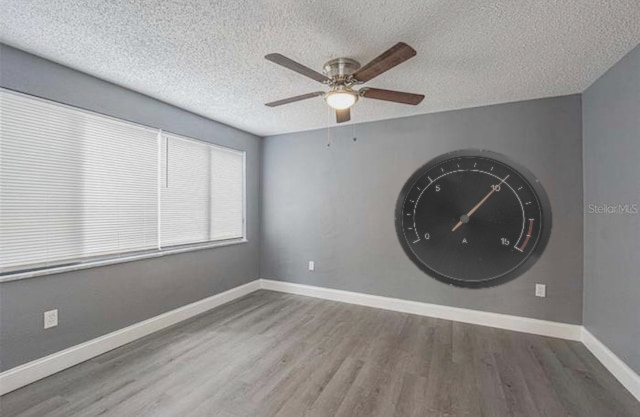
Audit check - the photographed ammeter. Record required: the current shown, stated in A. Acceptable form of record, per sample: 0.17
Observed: 10
